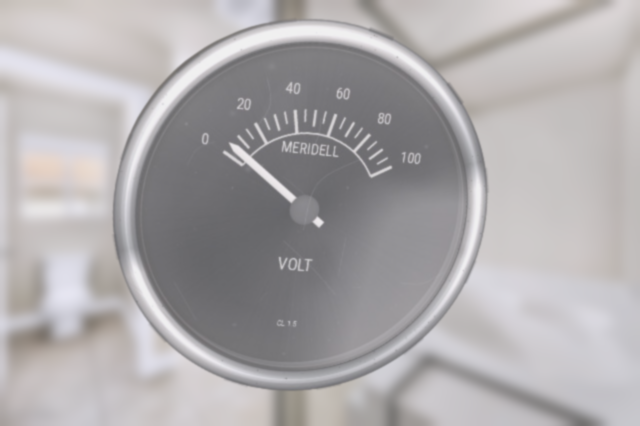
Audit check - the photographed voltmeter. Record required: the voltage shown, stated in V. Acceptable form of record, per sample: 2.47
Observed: 5
